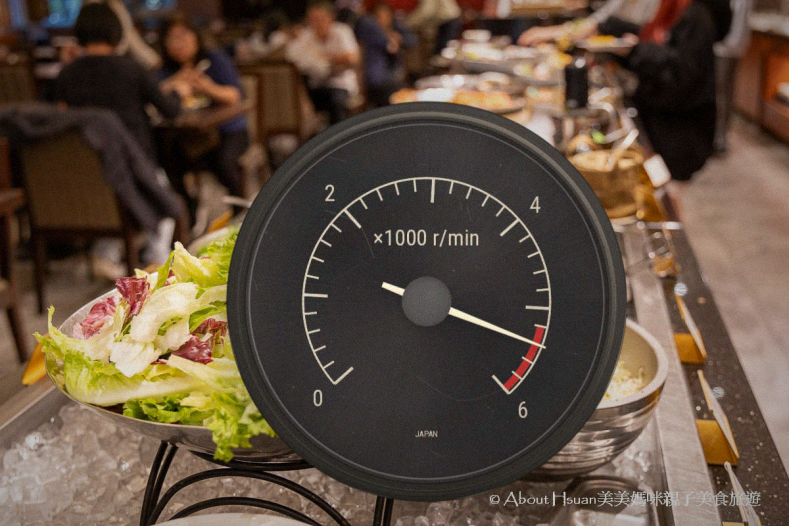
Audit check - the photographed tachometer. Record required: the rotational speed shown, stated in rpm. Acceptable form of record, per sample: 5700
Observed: 5400
